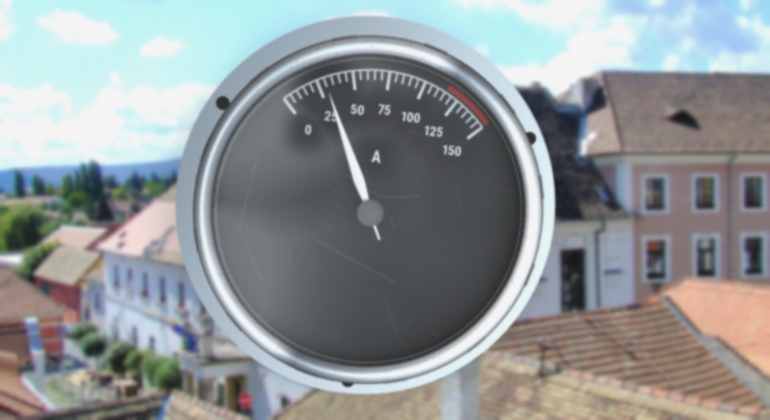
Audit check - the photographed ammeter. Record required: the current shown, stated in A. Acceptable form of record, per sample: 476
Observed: 30
